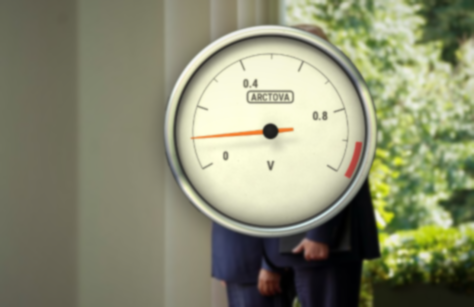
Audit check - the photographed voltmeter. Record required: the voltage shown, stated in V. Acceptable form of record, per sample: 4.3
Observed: 0.1
